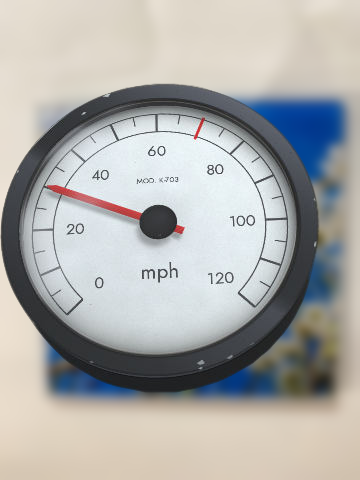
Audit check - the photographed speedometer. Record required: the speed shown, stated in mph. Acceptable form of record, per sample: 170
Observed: 30
